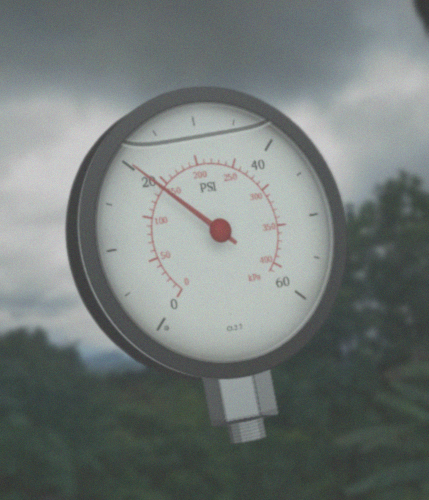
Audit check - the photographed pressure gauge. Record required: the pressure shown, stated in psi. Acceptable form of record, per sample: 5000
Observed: 20
